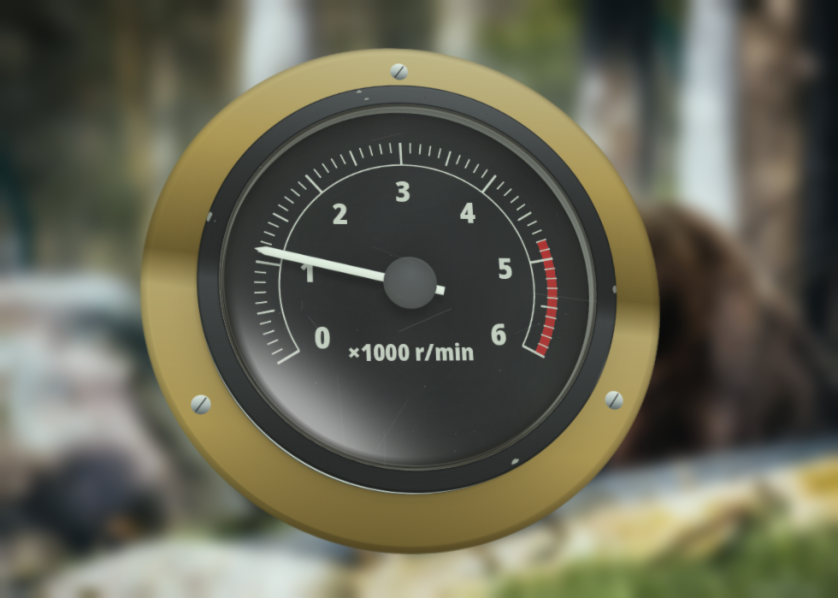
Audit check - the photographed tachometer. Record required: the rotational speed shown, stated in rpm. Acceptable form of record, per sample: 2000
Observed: 1100
